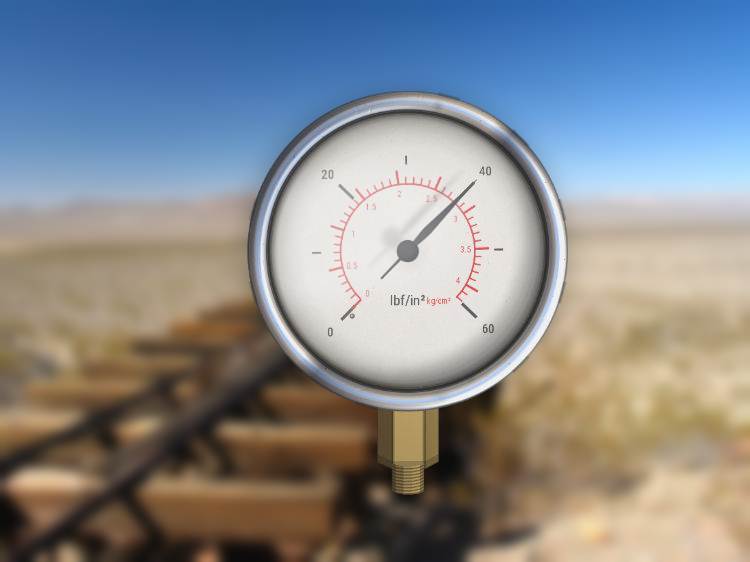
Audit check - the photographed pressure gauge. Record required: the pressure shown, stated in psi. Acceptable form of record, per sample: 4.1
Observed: 40
